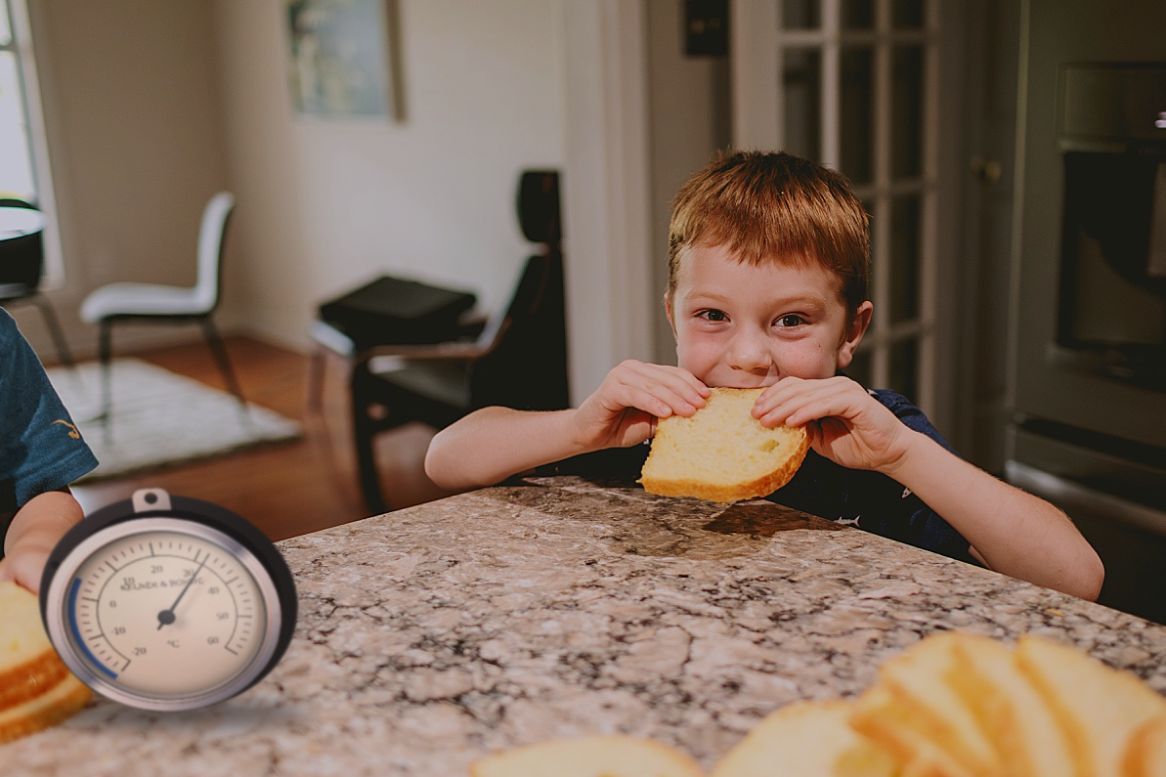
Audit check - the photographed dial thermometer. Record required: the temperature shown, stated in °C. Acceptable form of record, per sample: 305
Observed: 32
